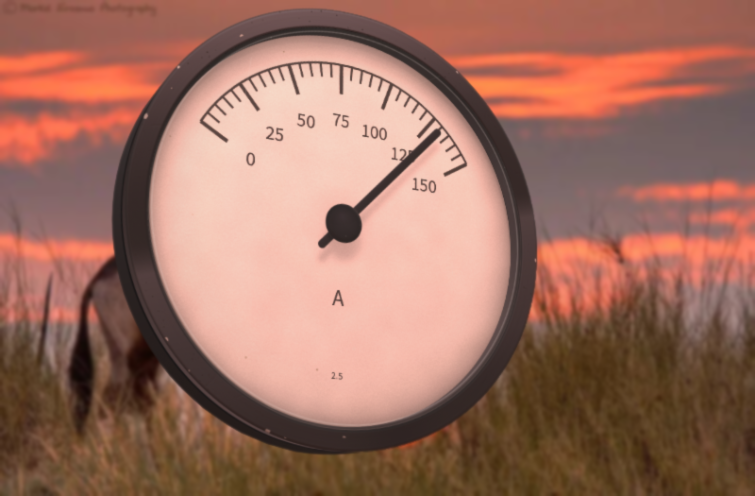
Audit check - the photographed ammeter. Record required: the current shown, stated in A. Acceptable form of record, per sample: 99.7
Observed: 130
